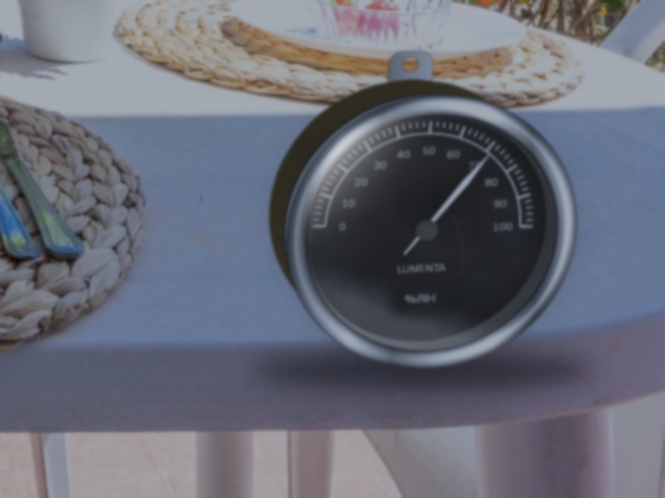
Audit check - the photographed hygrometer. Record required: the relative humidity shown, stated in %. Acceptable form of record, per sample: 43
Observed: 70
